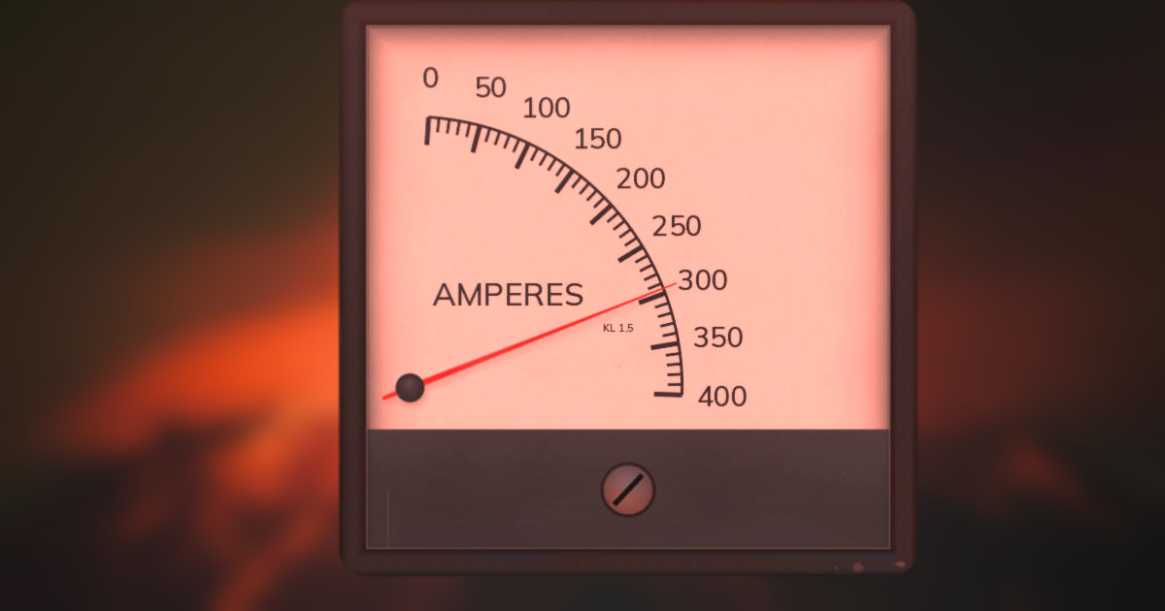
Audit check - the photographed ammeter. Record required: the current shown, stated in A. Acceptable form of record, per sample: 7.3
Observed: 295
